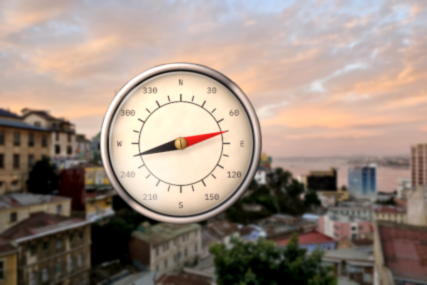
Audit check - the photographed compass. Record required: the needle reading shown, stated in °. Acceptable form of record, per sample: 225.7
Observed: 75
